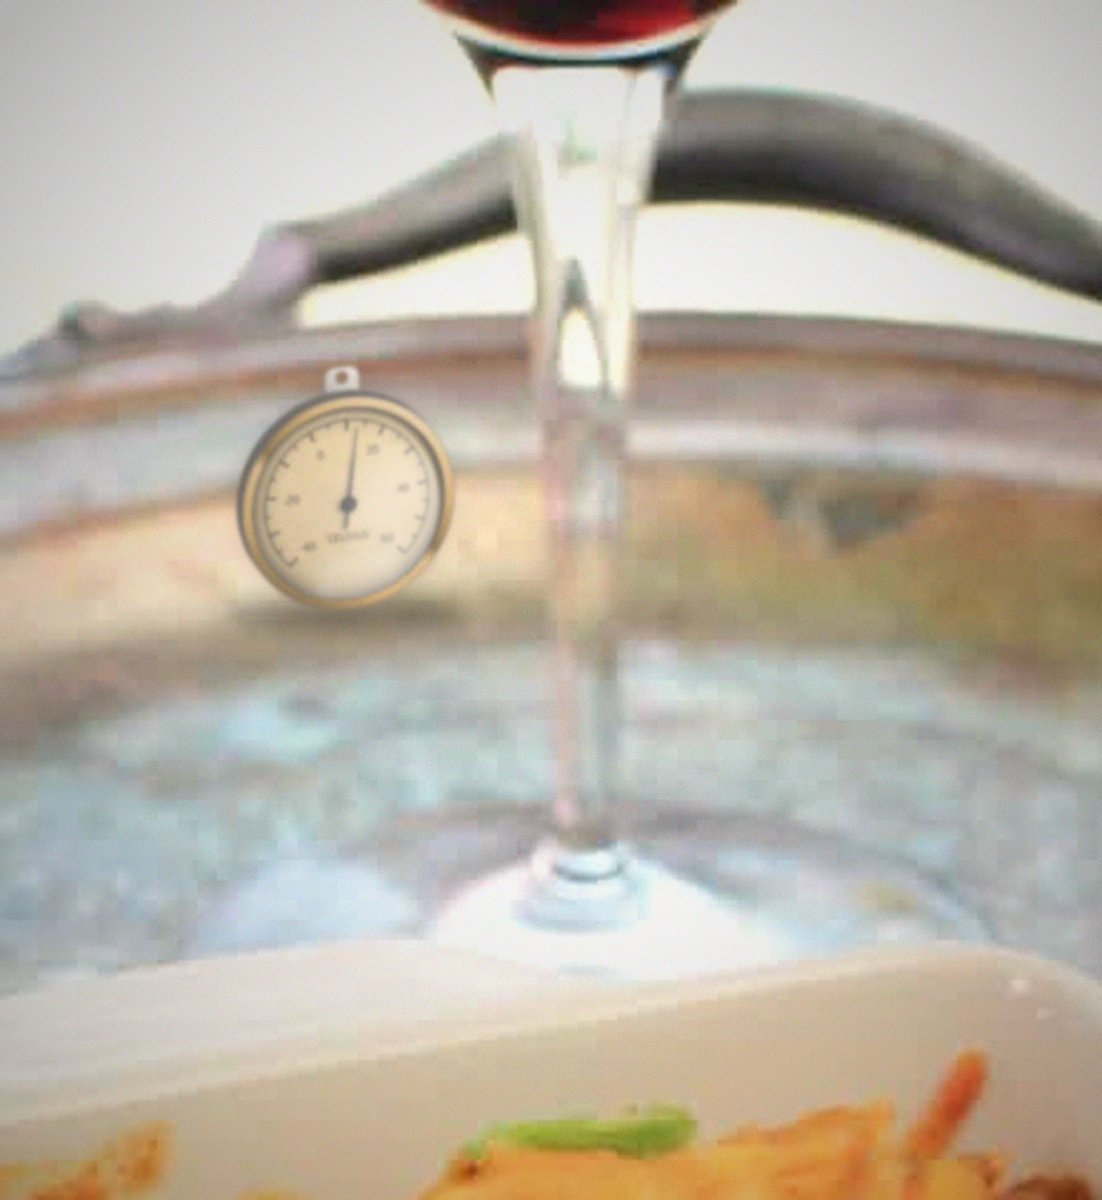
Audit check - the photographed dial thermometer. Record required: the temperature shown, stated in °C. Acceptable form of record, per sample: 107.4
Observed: 12.5
